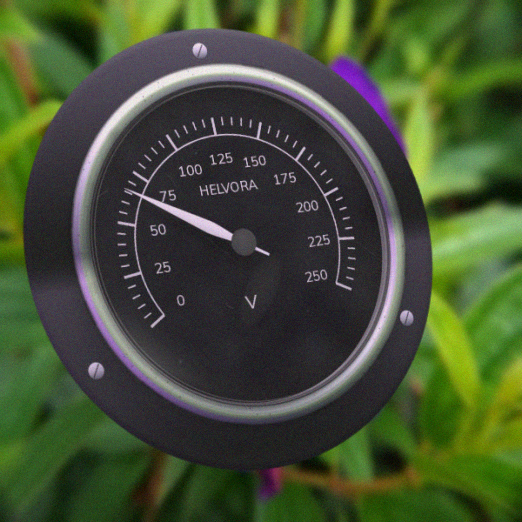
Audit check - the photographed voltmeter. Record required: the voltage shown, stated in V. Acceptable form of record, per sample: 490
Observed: 65
